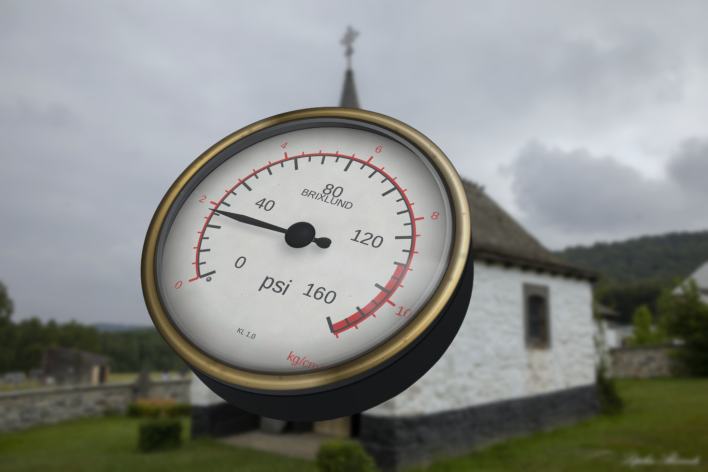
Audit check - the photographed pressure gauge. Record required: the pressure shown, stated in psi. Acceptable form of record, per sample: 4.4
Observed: 25
